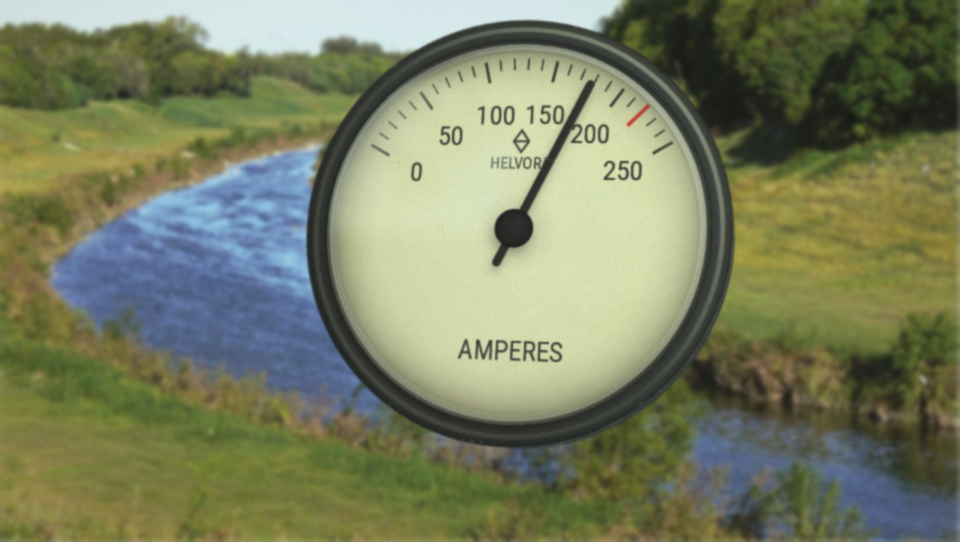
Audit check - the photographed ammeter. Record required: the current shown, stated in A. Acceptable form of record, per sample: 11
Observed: 180
